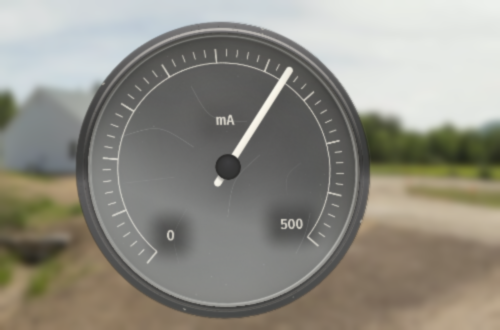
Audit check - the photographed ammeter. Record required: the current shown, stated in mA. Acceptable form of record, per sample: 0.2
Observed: 320
